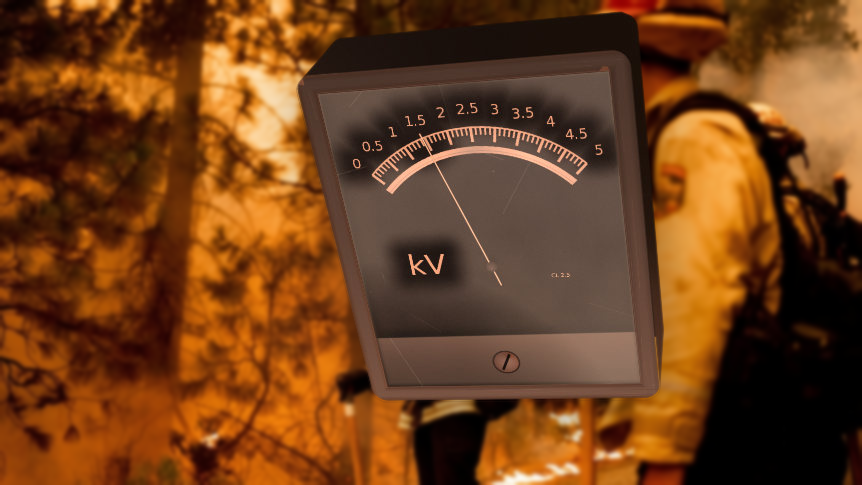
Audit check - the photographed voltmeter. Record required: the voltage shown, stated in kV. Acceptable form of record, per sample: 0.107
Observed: 1.5
